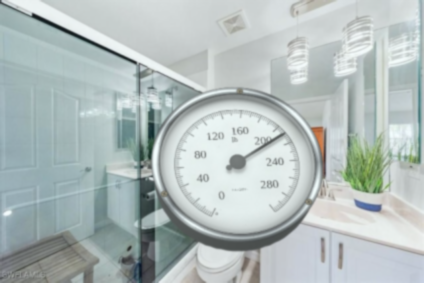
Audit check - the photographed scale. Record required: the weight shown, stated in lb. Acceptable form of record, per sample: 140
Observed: 210
